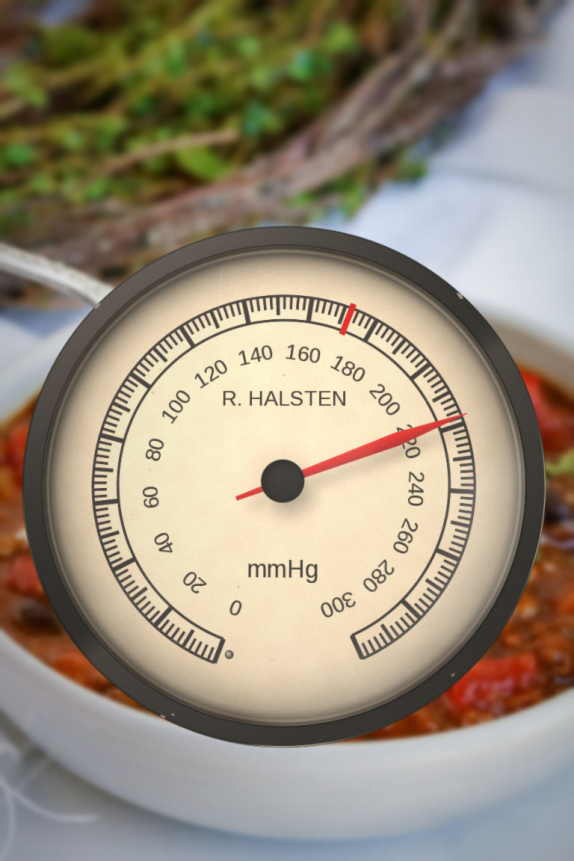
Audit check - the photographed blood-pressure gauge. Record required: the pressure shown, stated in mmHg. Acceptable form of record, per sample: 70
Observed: 218
